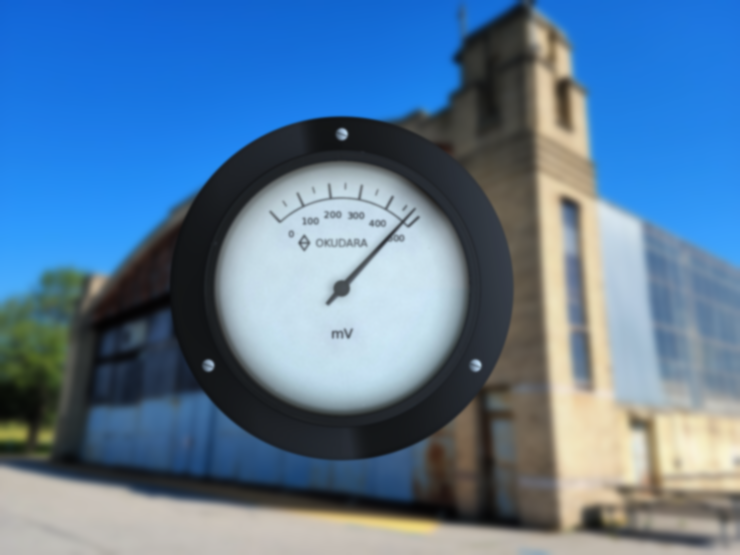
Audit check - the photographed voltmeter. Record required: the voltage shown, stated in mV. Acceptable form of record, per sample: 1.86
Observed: 475
